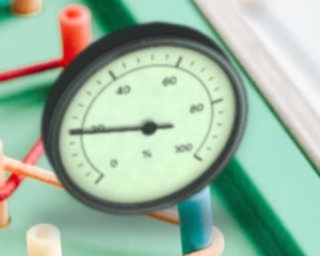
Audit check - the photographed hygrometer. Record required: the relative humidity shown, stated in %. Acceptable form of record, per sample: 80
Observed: 20
